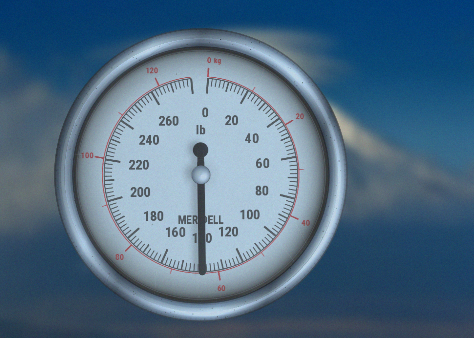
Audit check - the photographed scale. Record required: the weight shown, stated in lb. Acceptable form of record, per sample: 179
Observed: 140
